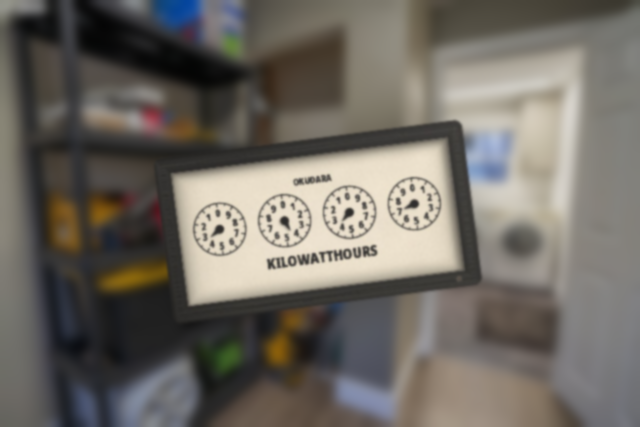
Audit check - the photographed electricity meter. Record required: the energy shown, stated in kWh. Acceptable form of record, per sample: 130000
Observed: 3437
